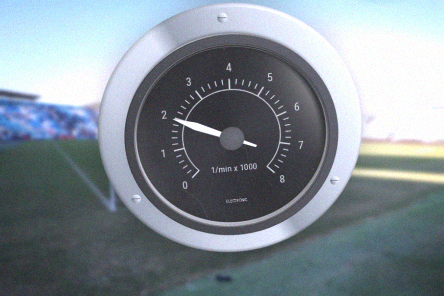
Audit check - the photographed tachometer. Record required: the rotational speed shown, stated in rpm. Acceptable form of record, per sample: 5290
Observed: 2000
